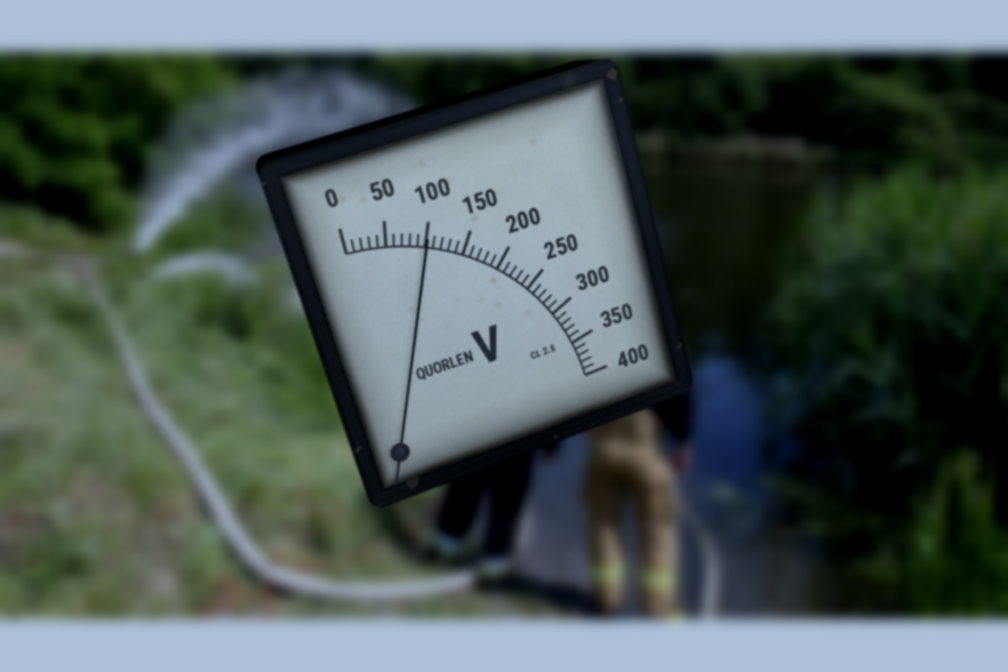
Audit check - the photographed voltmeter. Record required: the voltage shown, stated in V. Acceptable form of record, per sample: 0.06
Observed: 100
